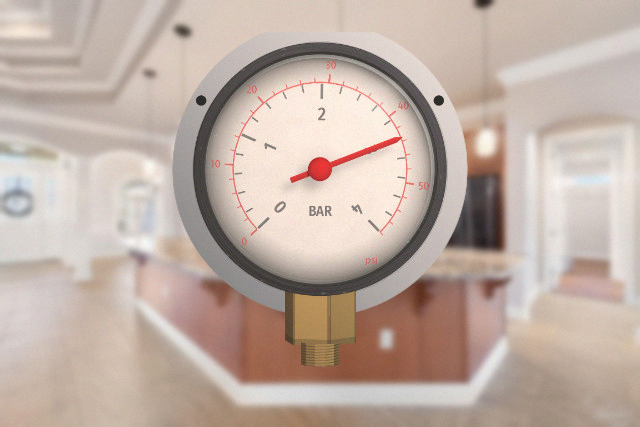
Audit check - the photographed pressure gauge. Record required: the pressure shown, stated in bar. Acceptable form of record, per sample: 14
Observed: 3
